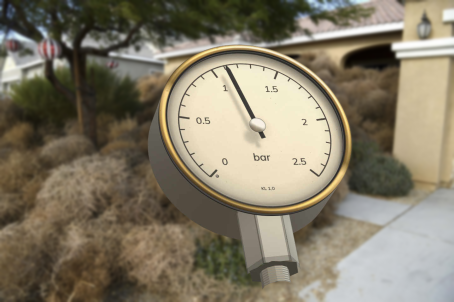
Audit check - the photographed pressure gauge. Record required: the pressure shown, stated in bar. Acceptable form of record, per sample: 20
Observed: 1.1
